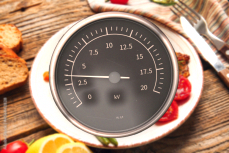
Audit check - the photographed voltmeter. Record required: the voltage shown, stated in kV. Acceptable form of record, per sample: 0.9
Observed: 3.5
